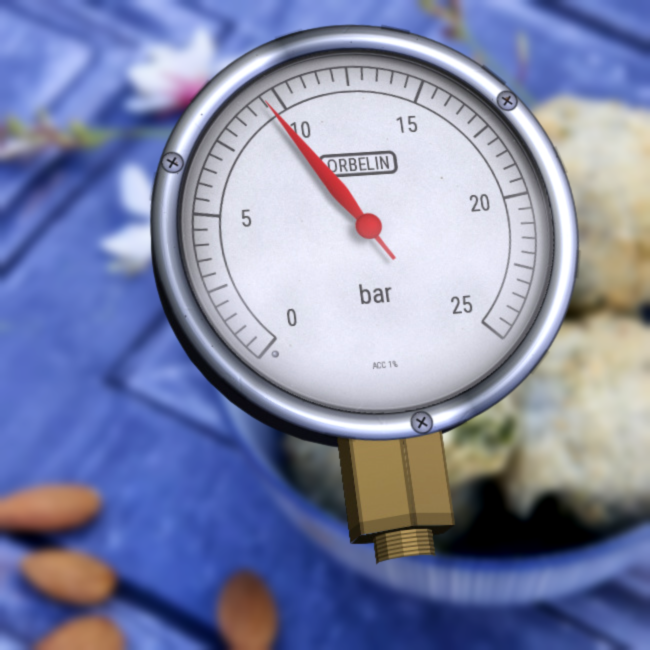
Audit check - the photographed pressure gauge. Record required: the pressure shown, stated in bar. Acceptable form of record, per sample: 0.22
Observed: 9.5
